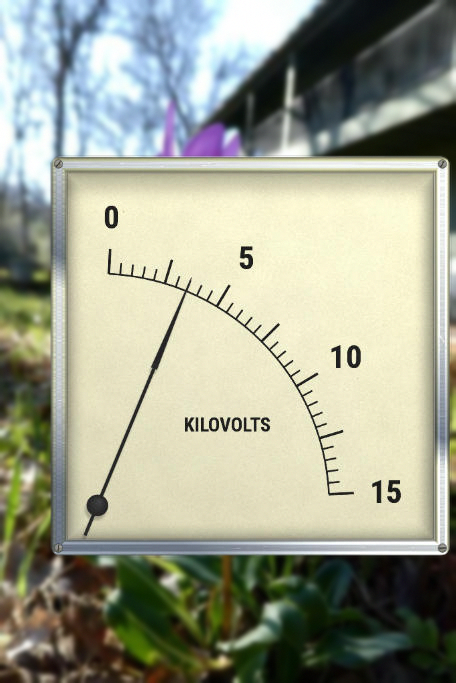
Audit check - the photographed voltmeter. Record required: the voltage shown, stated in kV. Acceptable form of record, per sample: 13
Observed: 3.5
